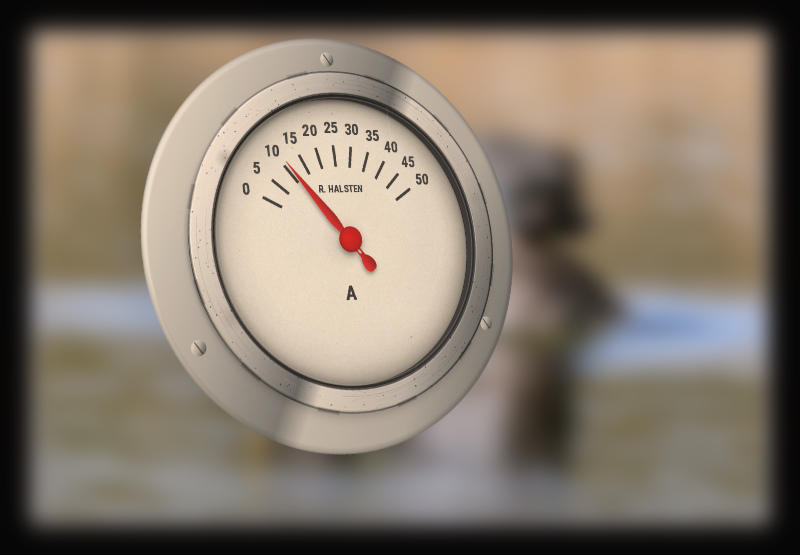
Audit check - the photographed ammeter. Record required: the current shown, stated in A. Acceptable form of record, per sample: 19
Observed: 10
